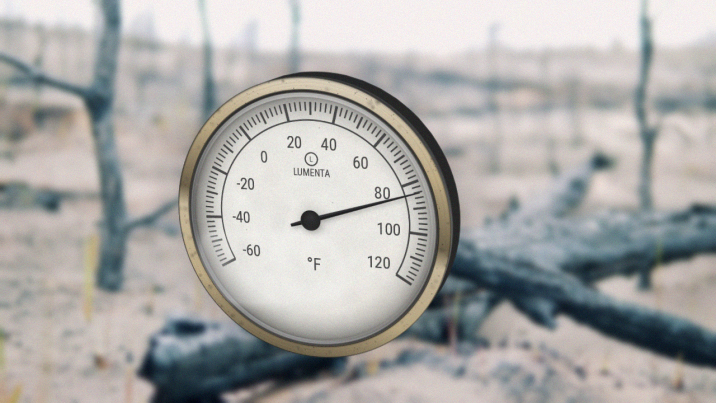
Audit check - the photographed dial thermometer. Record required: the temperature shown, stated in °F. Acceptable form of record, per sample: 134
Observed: 84
